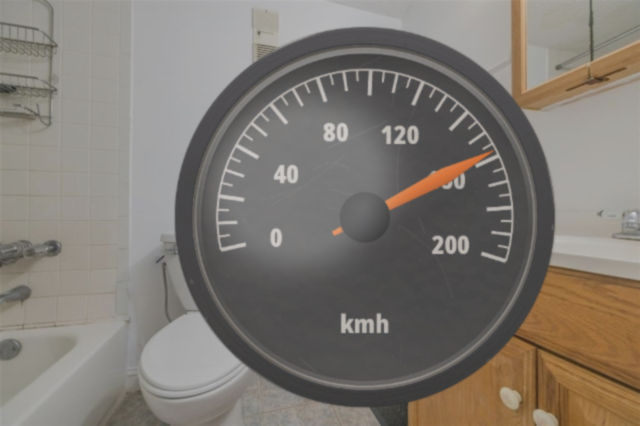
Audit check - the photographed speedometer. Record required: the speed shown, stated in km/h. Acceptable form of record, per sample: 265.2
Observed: 157.5
